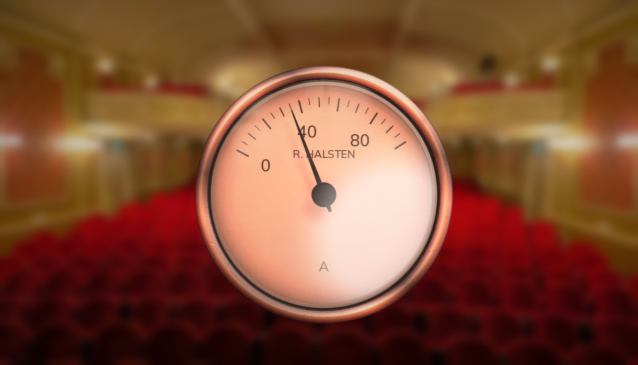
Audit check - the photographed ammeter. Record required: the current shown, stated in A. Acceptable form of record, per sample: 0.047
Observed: 35
